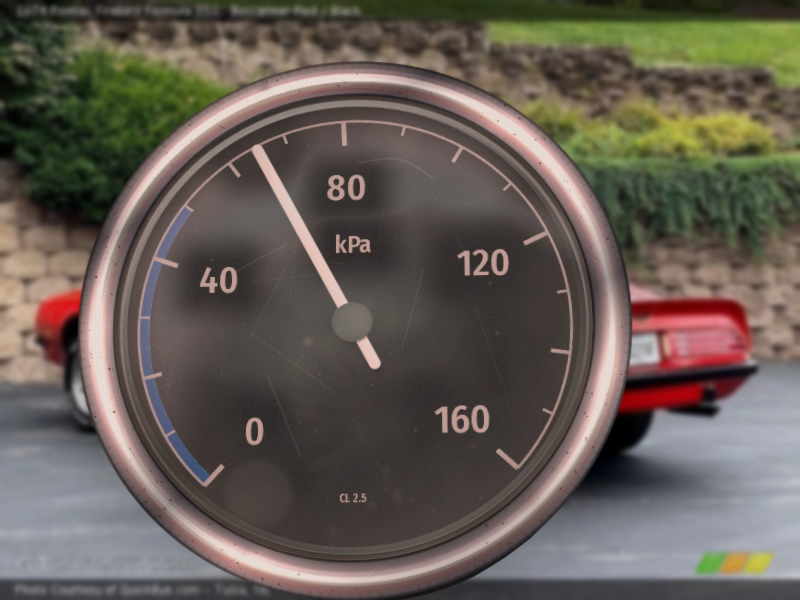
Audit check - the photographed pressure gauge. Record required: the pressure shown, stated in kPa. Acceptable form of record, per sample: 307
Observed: 65
